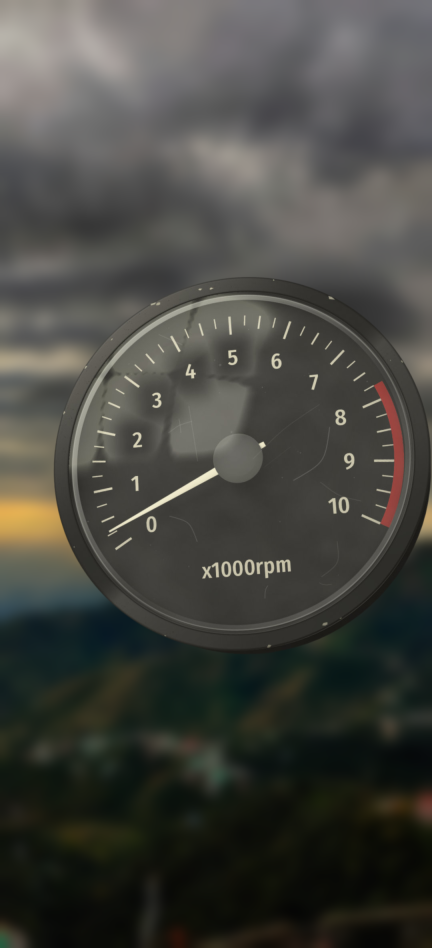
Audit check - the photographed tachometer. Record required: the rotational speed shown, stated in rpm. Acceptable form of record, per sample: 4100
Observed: 250
